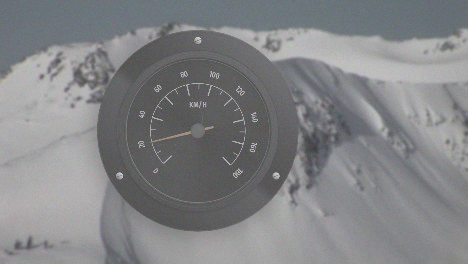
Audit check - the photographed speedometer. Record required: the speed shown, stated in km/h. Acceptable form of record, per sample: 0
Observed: 20
